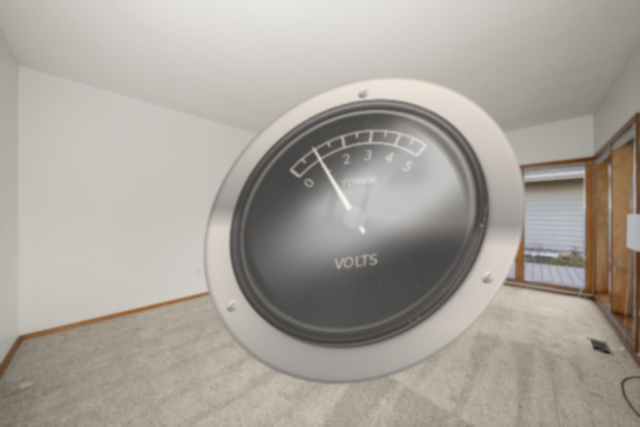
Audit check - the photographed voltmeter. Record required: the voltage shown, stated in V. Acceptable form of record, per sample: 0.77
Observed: 1
